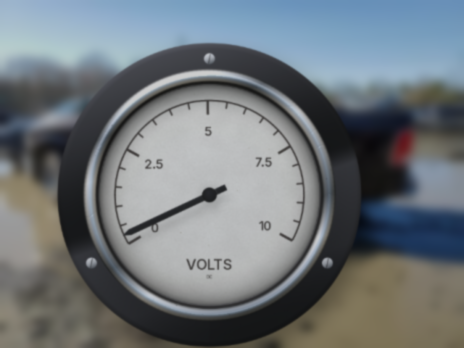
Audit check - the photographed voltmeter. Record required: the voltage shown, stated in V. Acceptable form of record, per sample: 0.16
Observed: 0.25
